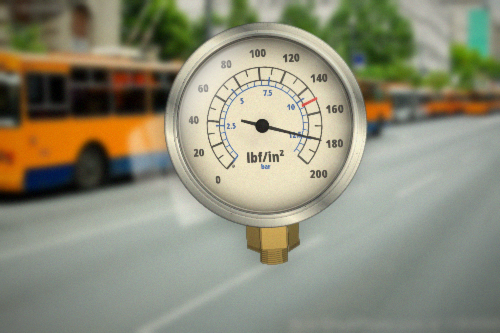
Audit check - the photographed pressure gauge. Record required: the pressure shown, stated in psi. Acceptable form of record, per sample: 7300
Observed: 180
